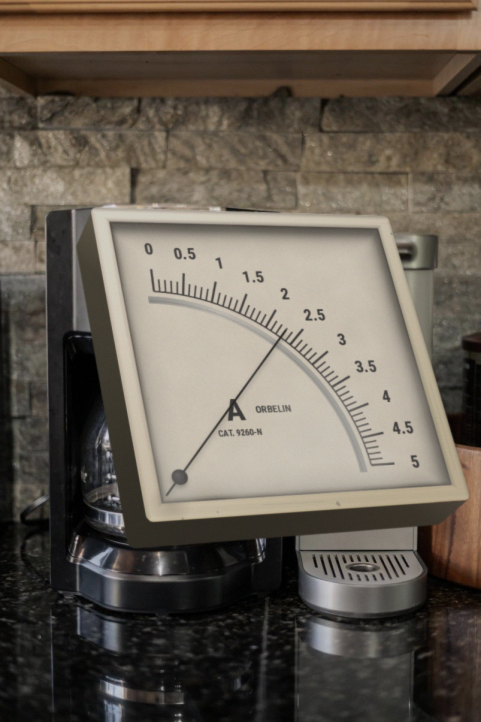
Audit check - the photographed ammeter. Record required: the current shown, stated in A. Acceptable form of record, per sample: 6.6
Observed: 2.3
